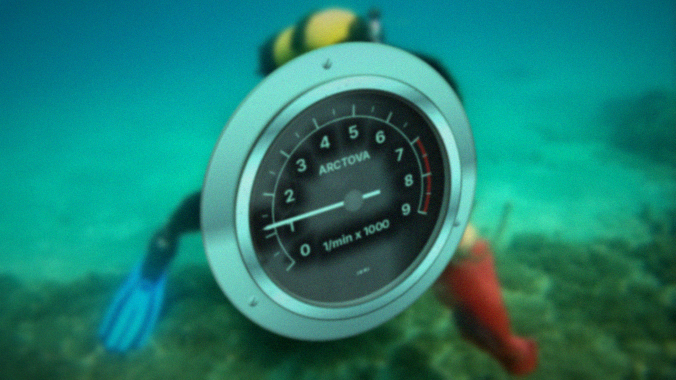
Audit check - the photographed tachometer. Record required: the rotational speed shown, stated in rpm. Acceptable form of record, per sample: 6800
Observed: 1250
